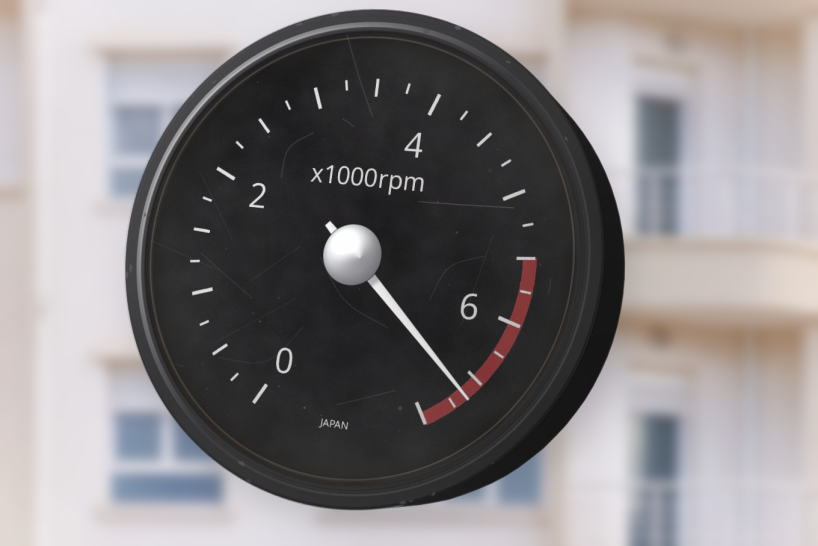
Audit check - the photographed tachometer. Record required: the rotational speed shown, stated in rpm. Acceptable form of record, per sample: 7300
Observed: 6625
